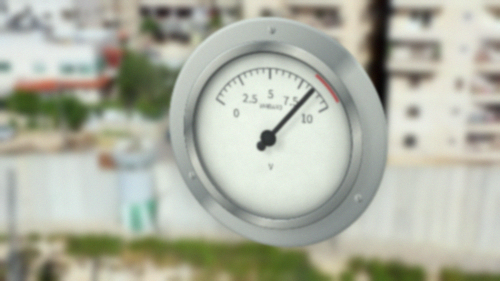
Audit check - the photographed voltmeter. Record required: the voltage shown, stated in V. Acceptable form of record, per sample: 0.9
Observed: 8.5
